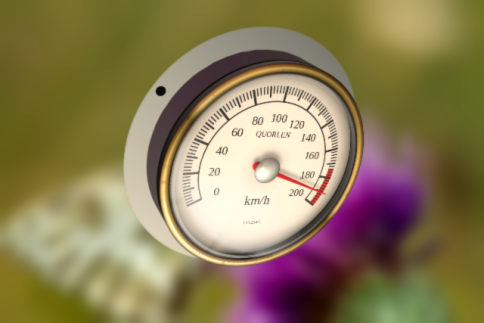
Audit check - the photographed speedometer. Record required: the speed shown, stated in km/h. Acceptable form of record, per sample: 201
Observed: 190
